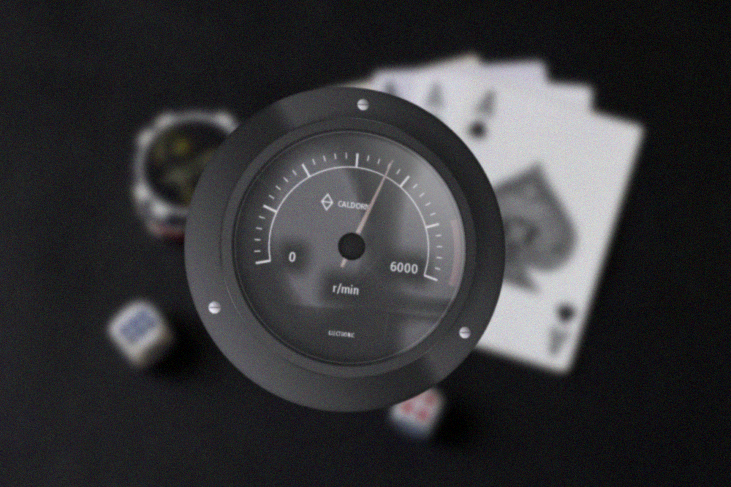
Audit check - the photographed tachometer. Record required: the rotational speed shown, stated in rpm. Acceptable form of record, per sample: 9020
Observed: 3600
